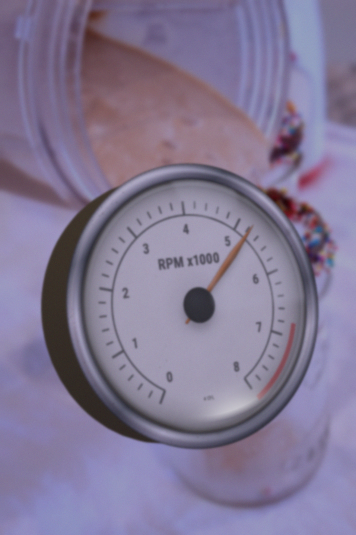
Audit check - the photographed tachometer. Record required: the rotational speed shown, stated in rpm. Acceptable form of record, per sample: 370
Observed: 5200
